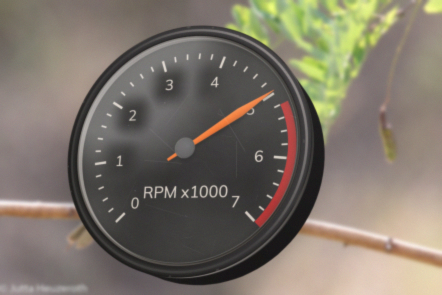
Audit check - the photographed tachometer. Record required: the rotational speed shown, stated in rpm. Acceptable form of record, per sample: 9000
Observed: 5000
